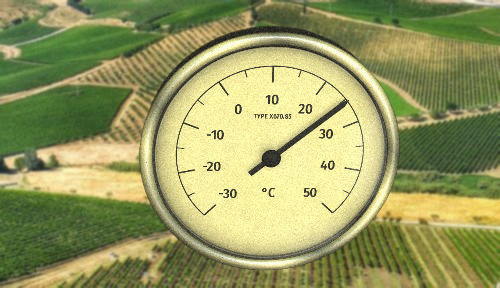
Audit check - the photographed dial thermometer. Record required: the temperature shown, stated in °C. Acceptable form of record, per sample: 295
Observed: 25
